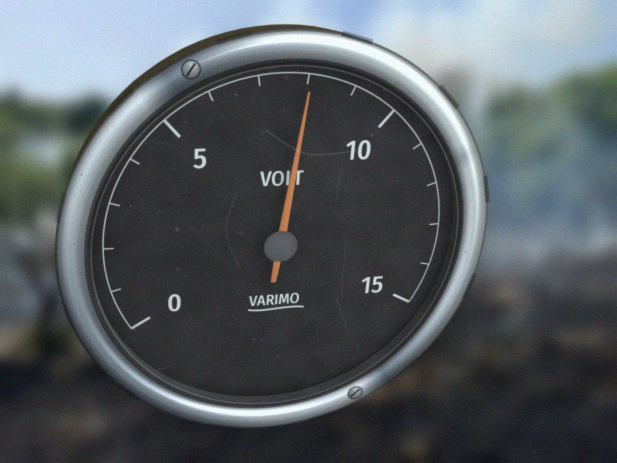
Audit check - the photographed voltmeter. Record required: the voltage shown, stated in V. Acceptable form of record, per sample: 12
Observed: 8
